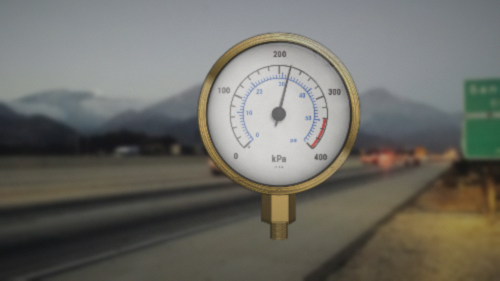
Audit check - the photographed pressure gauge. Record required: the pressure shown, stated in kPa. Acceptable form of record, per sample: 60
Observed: 220
